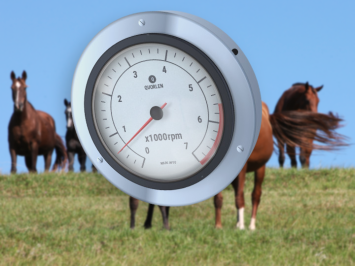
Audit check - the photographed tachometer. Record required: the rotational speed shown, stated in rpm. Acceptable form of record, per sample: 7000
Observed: 600
